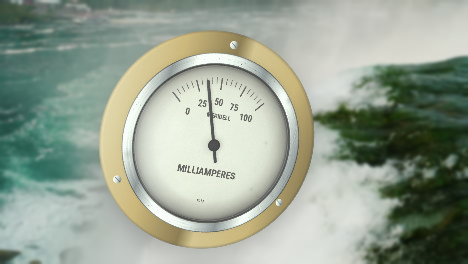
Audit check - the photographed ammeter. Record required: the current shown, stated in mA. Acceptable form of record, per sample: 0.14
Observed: 35
